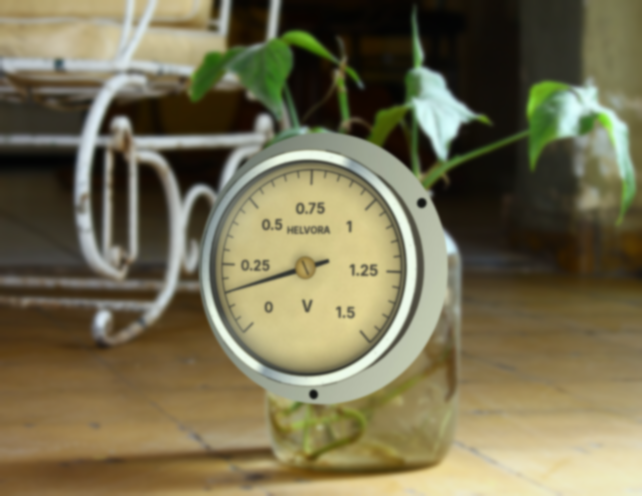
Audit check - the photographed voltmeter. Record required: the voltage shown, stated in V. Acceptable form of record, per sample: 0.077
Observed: 0.15
